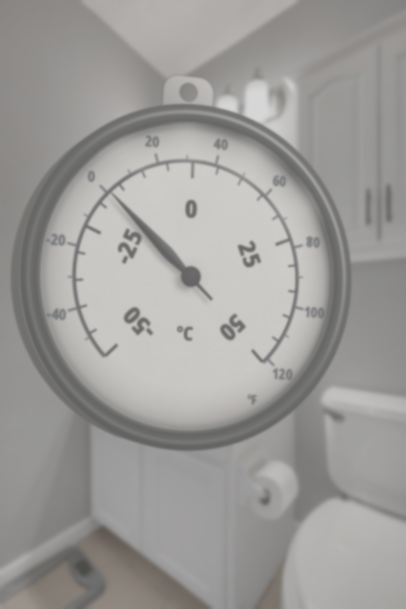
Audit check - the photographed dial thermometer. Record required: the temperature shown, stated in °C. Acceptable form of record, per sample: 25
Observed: -17.5
